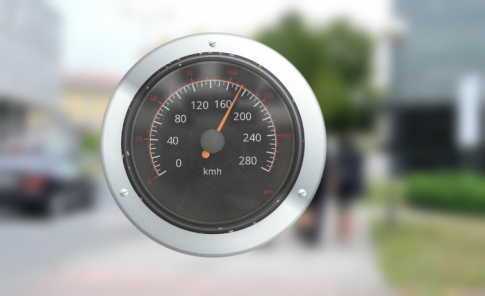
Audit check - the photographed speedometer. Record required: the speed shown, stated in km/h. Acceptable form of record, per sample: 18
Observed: 175
